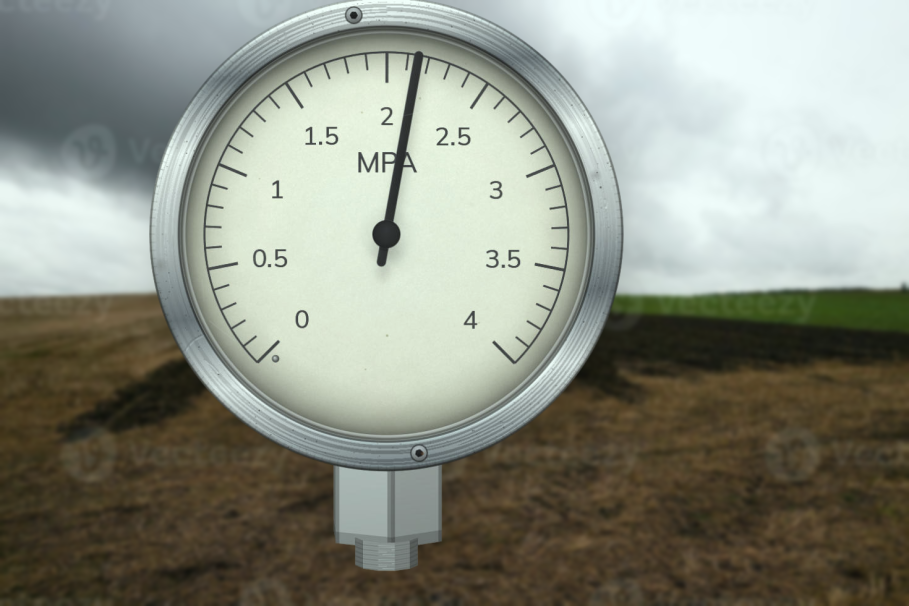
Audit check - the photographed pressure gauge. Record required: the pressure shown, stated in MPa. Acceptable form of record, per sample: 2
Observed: 2.15
